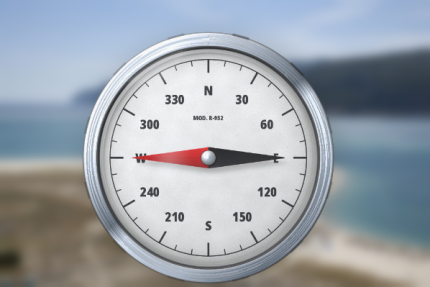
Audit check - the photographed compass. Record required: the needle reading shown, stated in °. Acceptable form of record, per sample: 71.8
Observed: 270
